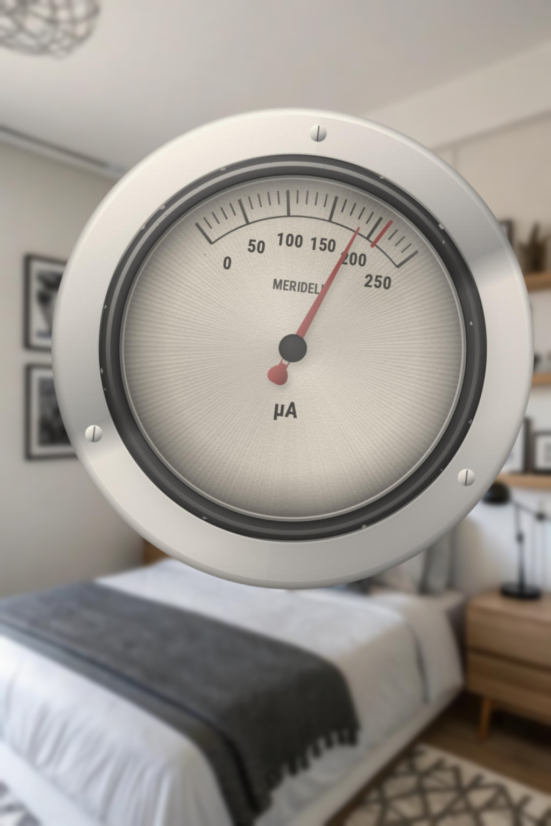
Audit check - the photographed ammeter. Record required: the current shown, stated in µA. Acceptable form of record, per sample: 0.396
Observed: 185
